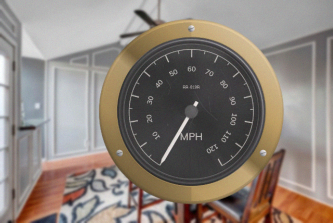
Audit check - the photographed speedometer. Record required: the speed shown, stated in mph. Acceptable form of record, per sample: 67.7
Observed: 0
